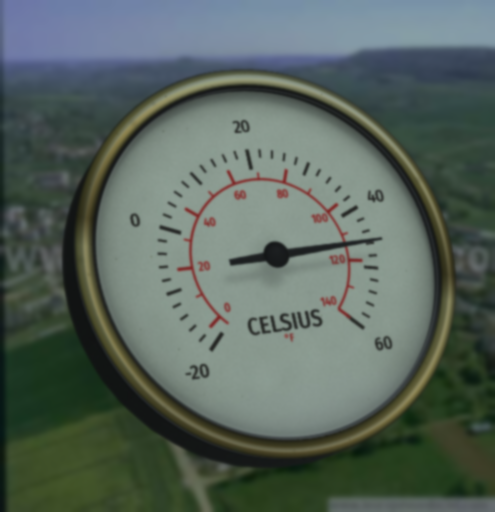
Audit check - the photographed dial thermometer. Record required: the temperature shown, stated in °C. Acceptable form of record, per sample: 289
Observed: 46
